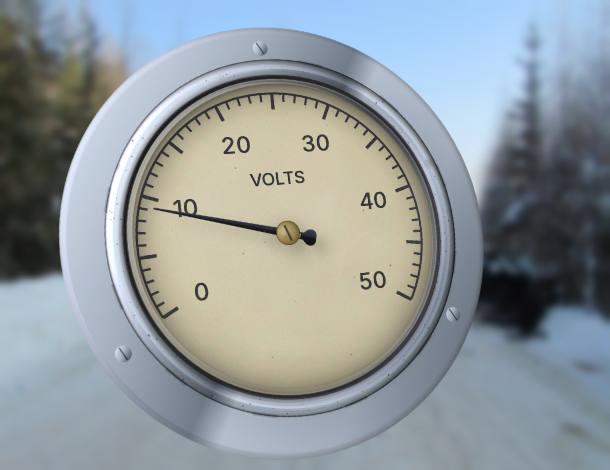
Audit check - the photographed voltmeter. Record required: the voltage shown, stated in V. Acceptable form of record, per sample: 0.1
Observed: 9
